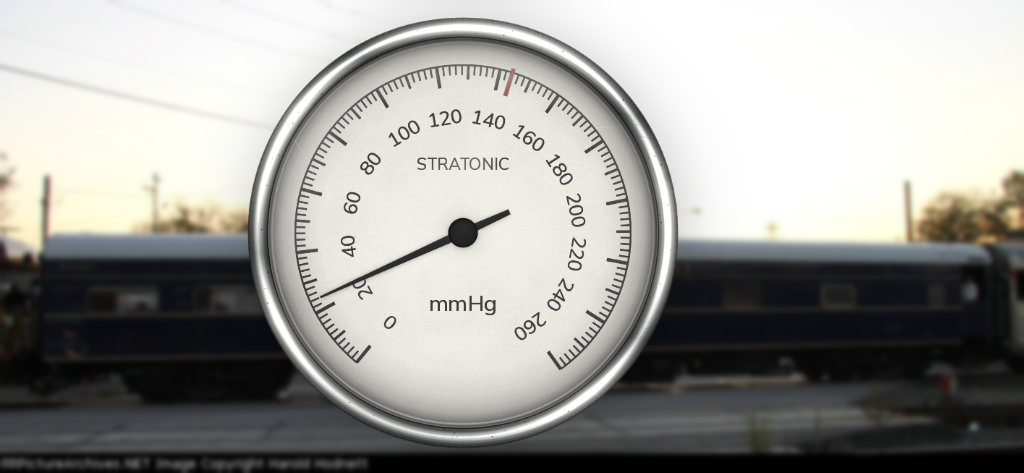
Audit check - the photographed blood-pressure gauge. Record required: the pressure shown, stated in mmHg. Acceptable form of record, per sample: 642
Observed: 24
